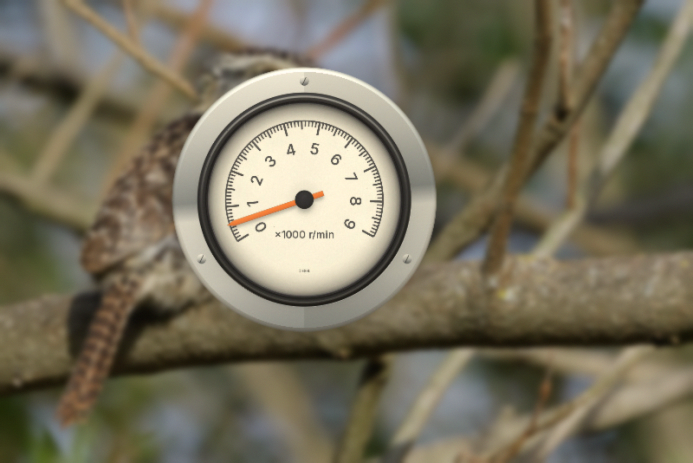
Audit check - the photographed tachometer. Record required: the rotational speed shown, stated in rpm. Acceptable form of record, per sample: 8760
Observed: 500
